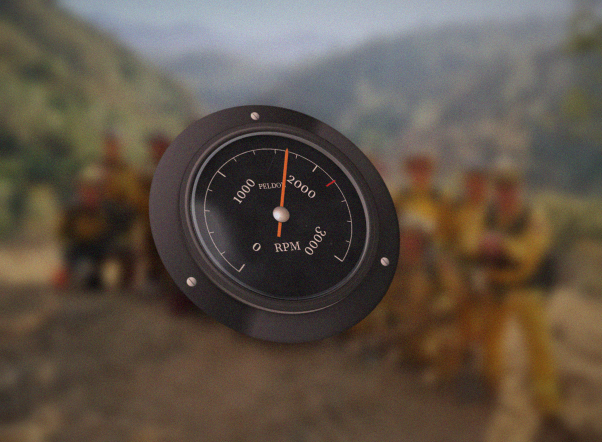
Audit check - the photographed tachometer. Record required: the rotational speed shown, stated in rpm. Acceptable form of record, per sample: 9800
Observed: 1700
